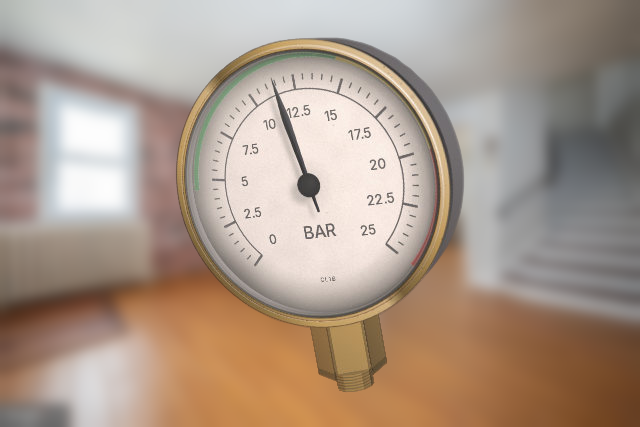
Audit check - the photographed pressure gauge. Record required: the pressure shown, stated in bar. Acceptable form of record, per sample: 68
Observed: 11.5
